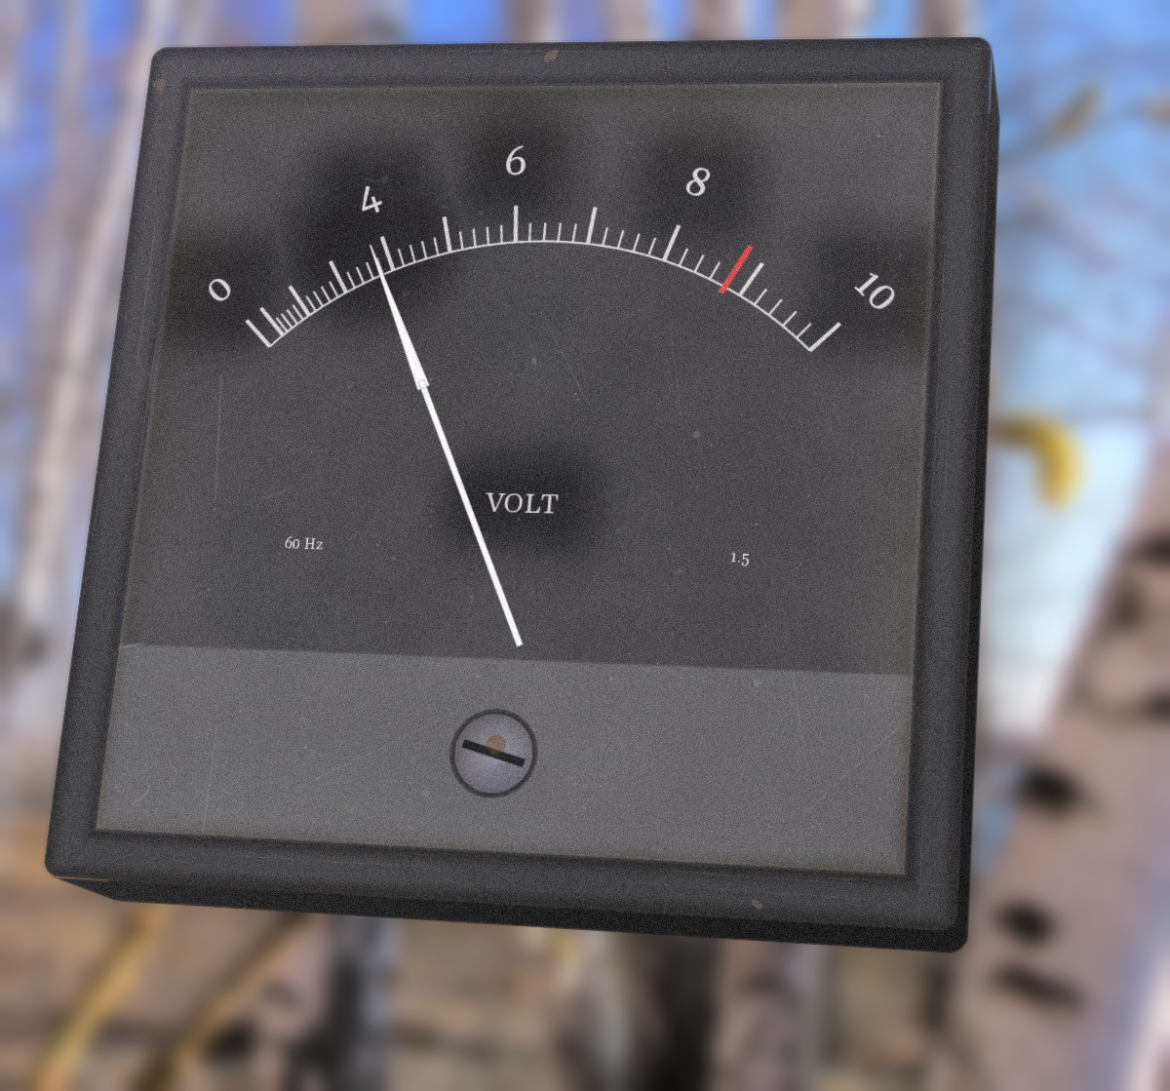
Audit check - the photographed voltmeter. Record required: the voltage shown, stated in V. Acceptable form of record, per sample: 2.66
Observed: 3.8
